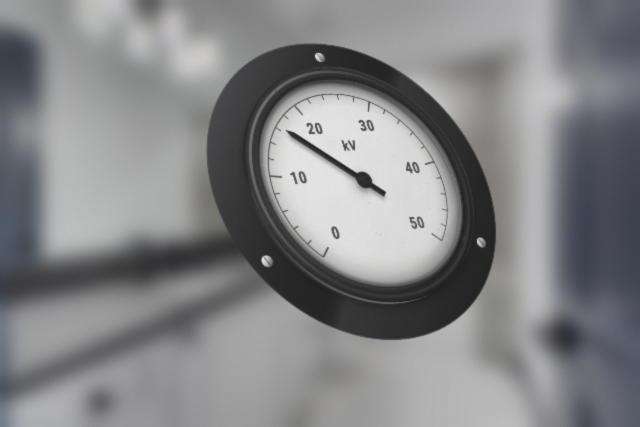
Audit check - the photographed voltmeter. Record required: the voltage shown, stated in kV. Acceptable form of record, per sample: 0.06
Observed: 16
